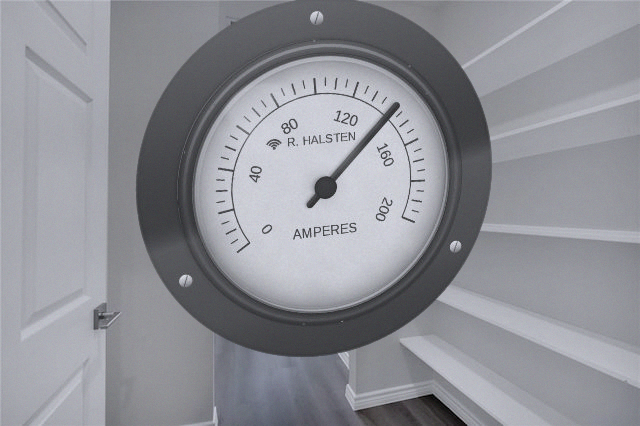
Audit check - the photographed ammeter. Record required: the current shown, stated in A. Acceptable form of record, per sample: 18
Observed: 140
